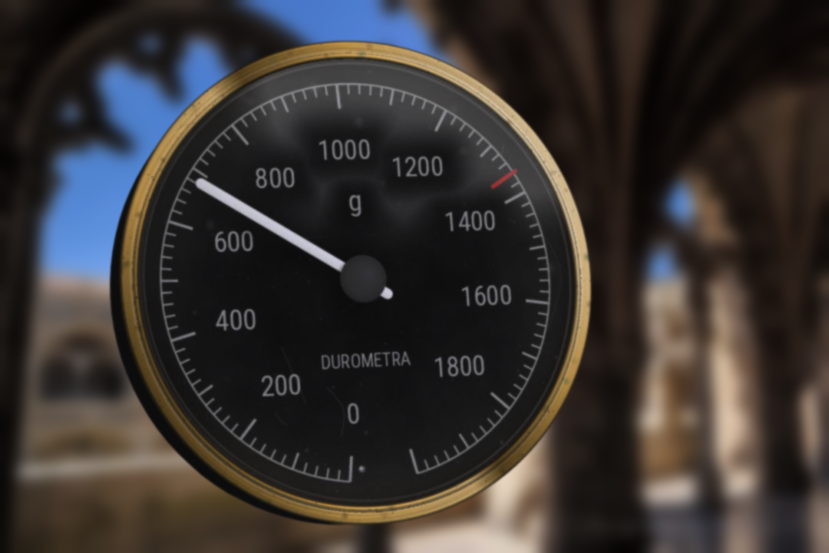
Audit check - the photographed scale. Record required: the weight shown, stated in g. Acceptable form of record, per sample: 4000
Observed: 680
